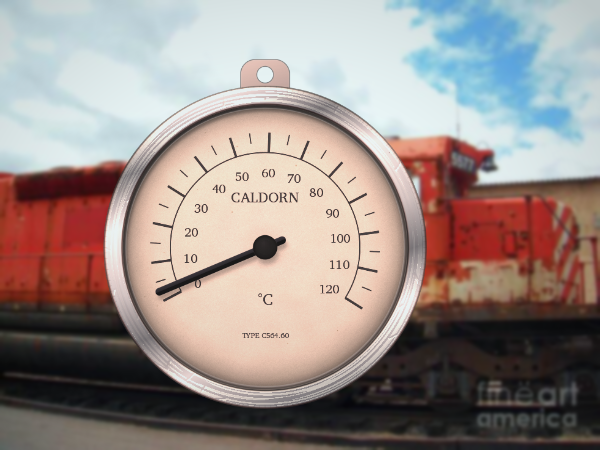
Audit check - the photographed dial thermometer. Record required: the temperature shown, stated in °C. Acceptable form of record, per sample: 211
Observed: 2.5
